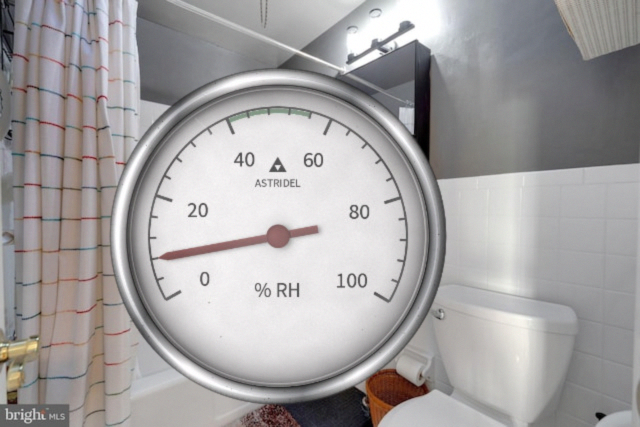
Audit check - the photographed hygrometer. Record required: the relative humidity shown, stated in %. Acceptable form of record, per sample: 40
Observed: 8
